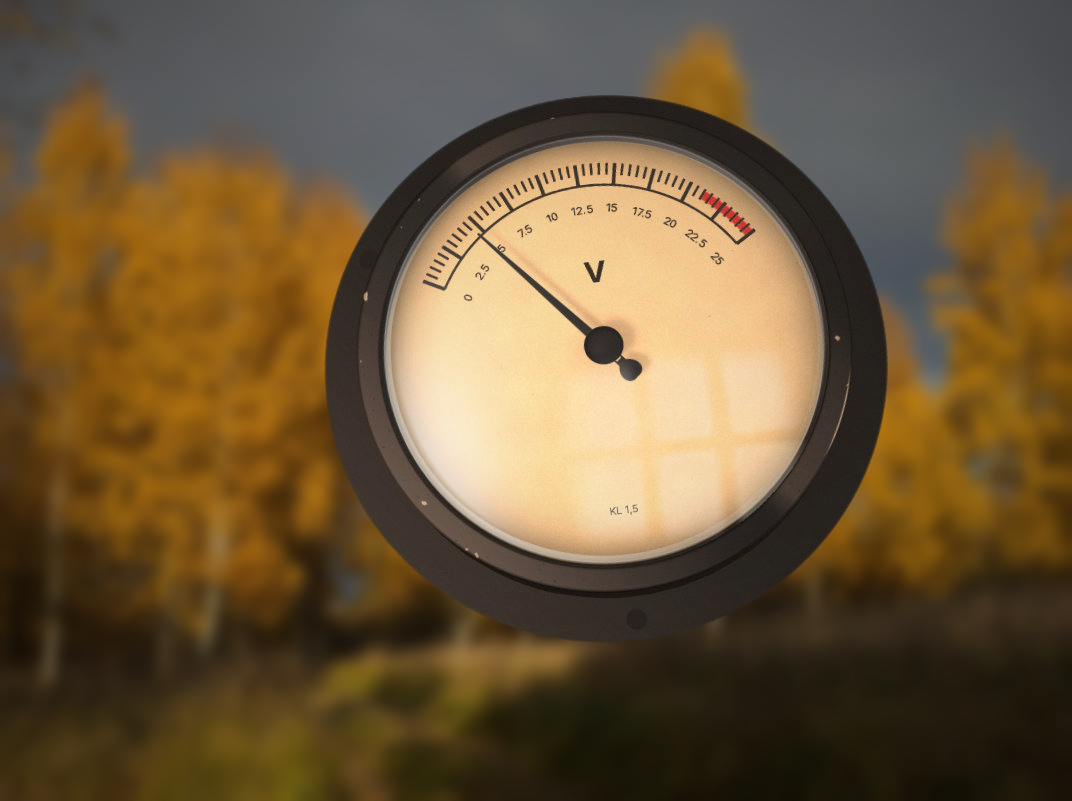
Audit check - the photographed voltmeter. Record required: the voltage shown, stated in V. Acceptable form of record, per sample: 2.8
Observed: 4.5
